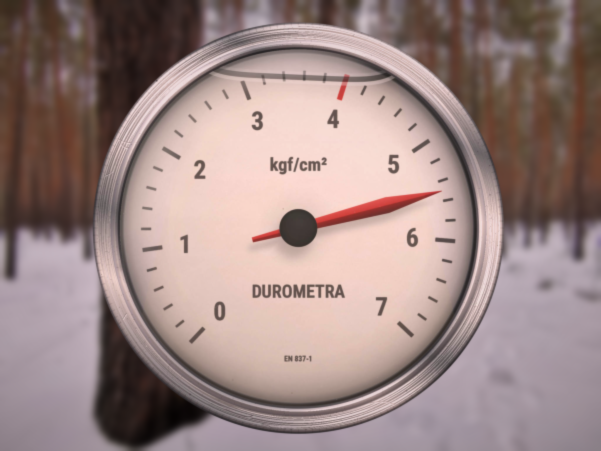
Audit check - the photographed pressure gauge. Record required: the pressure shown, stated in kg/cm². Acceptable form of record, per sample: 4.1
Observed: 5.5
